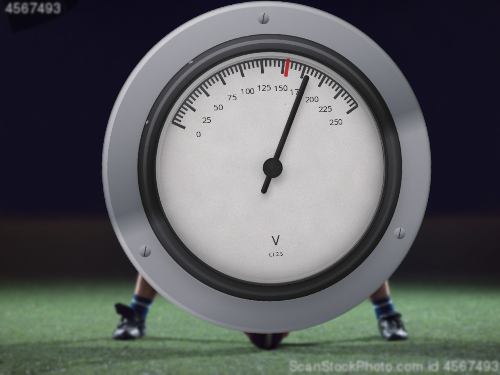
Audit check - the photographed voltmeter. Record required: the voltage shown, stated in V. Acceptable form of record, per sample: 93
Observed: 180
